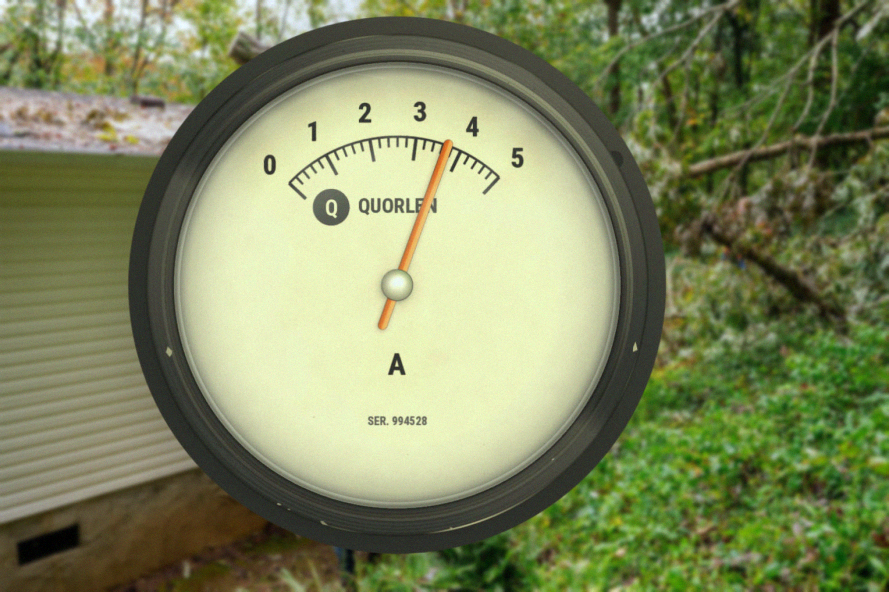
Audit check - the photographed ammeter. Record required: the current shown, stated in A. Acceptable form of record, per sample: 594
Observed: 3.7
